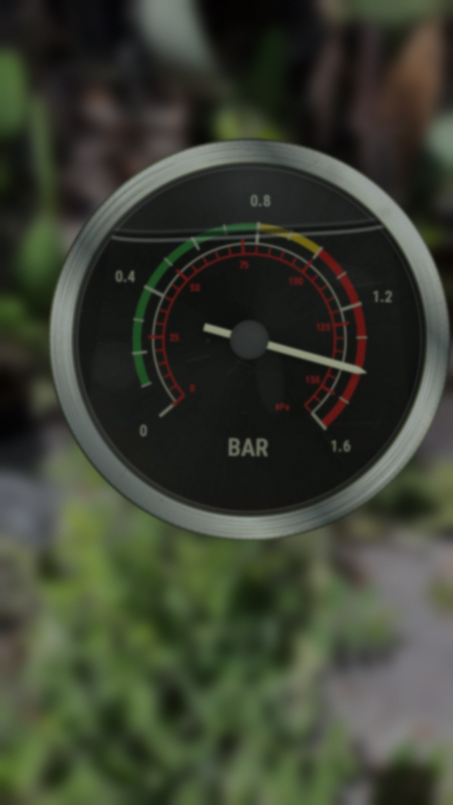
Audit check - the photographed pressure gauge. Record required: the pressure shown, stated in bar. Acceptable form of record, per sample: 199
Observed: 1.4
